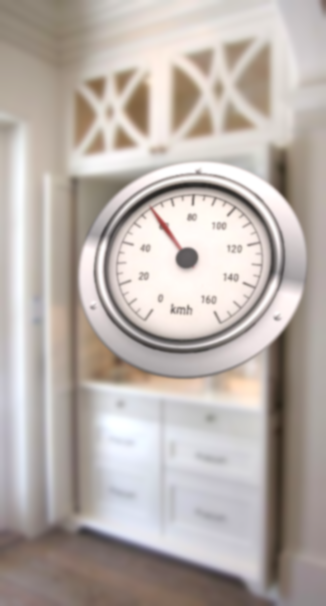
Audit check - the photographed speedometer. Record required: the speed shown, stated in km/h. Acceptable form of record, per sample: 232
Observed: 60
